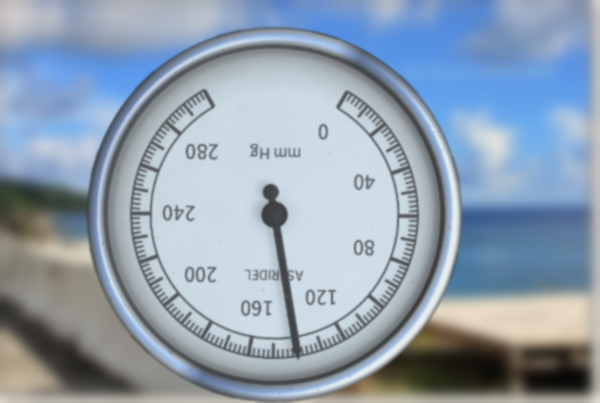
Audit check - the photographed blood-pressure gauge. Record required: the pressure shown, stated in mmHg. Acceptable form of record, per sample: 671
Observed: 140
